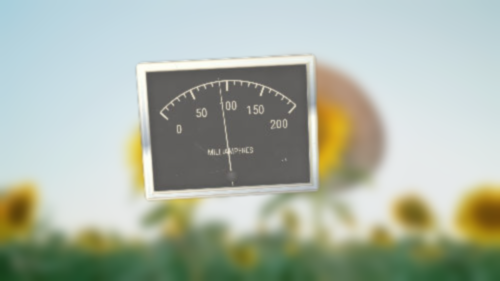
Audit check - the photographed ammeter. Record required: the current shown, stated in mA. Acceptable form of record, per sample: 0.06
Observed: 90
